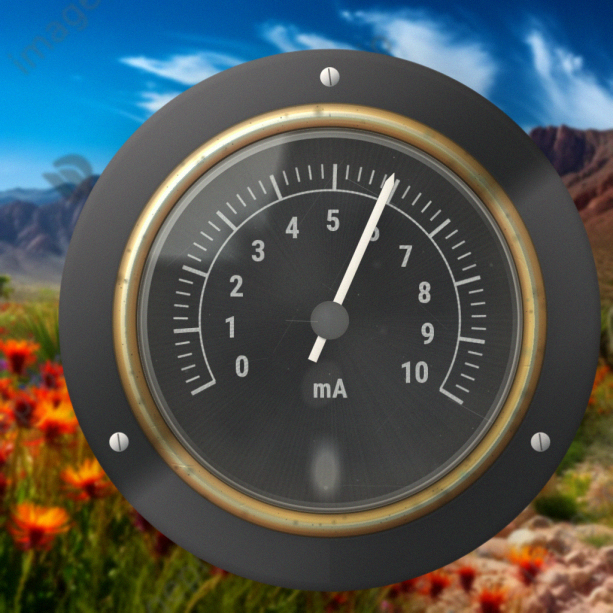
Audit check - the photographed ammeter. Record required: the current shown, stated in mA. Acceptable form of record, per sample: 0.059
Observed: 5.9
